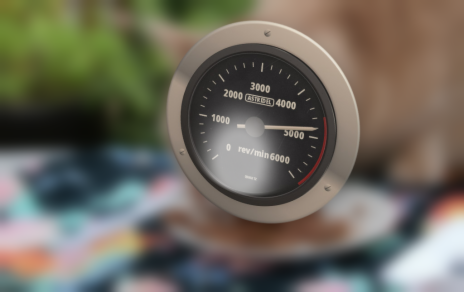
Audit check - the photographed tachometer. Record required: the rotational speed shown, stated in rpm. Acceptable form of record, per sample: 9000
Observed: 4800
